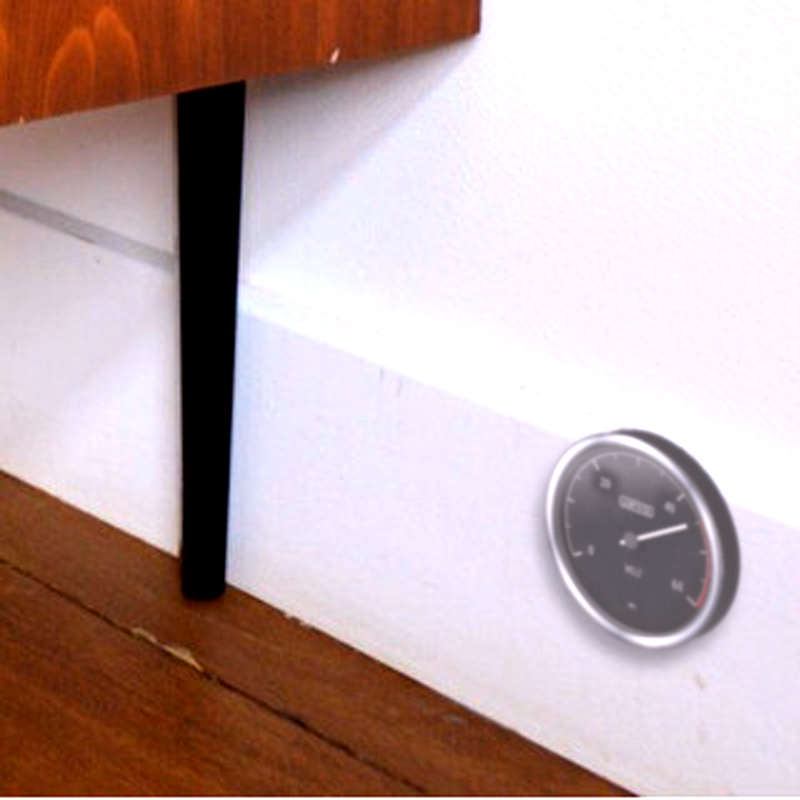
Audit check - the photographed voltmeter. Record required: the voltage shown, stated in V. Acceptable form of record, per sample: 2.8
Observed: 45
